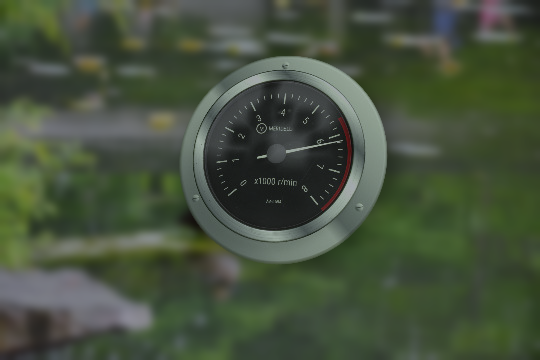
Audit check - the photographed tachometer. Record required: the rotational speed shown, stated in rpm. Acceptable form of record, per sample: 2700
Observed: 6200
